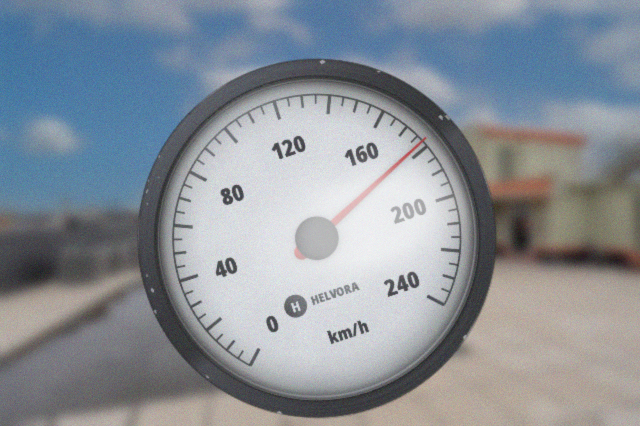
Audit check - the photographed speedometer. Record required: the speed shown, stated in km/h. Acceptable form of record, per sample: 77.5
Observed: 177.5
